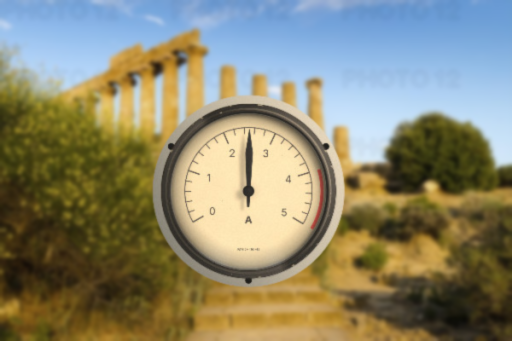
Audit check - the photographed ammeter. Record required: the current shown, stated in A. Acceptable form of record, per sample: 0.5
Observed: 2.5
